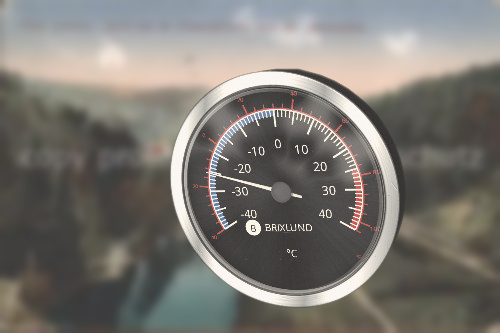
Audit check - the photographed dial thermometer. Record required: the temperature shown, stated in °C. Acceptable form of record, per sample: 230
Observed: -25
